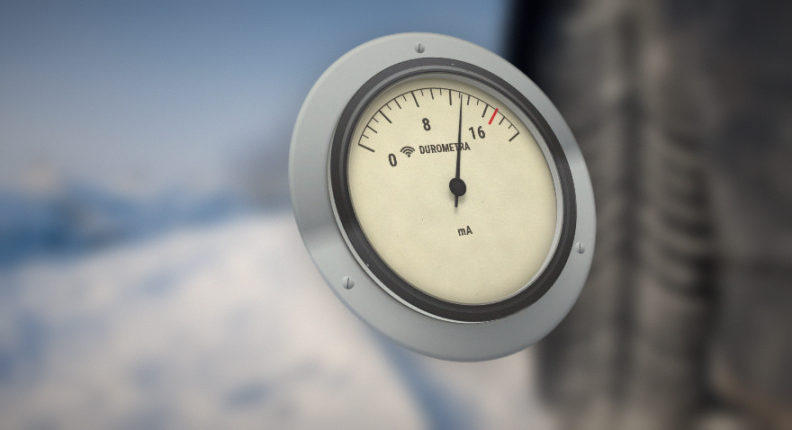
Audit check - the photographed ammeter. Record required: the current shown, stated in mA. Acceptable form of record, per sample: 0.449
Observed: 13
